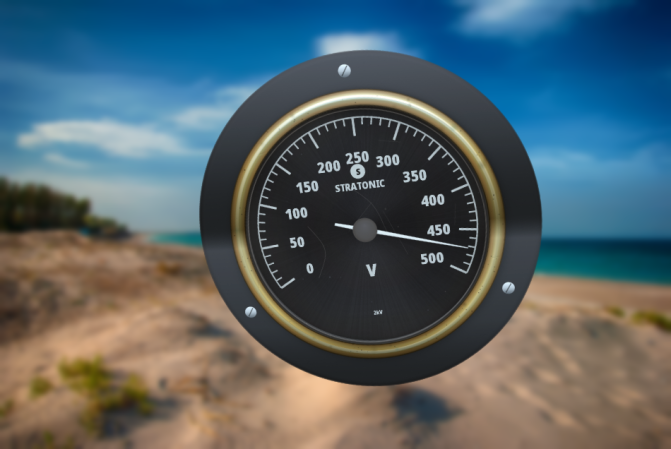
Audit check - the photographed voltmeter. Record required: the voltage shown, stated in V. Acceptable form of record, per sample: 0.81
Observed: 470
